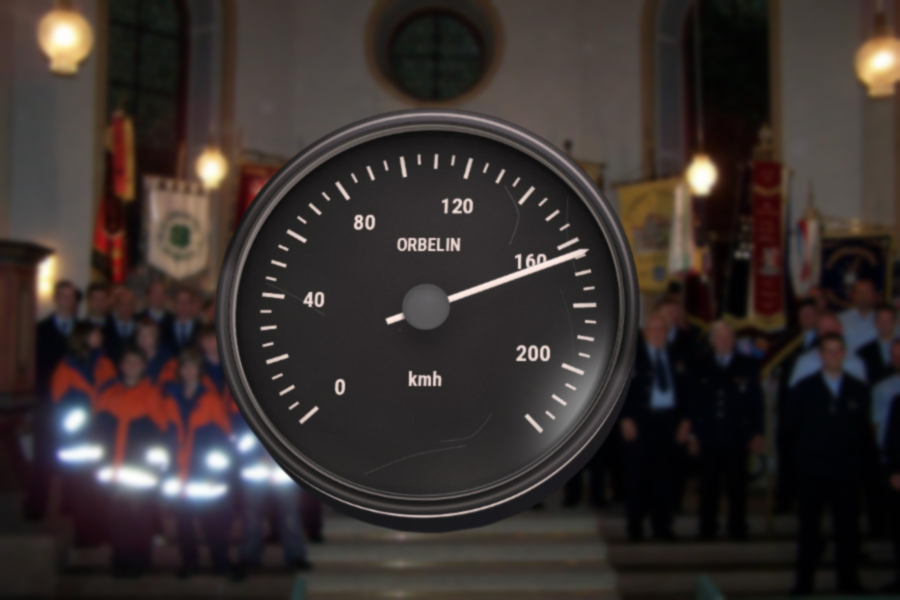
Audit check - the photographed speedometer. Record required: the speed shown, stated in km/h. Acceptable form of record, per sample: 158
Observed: 165
